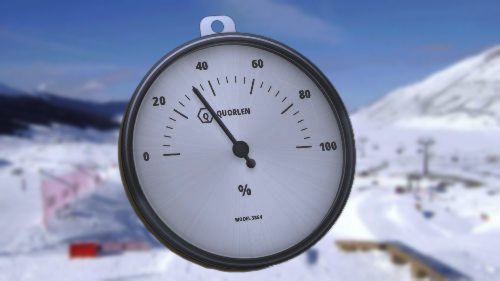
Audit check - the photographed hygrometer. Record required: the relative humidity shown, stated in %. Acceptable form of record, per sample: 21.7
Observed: 32
